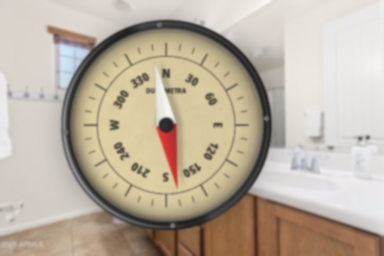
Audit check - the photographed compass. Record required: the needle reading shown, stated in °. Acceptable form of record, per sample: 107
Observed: 170
